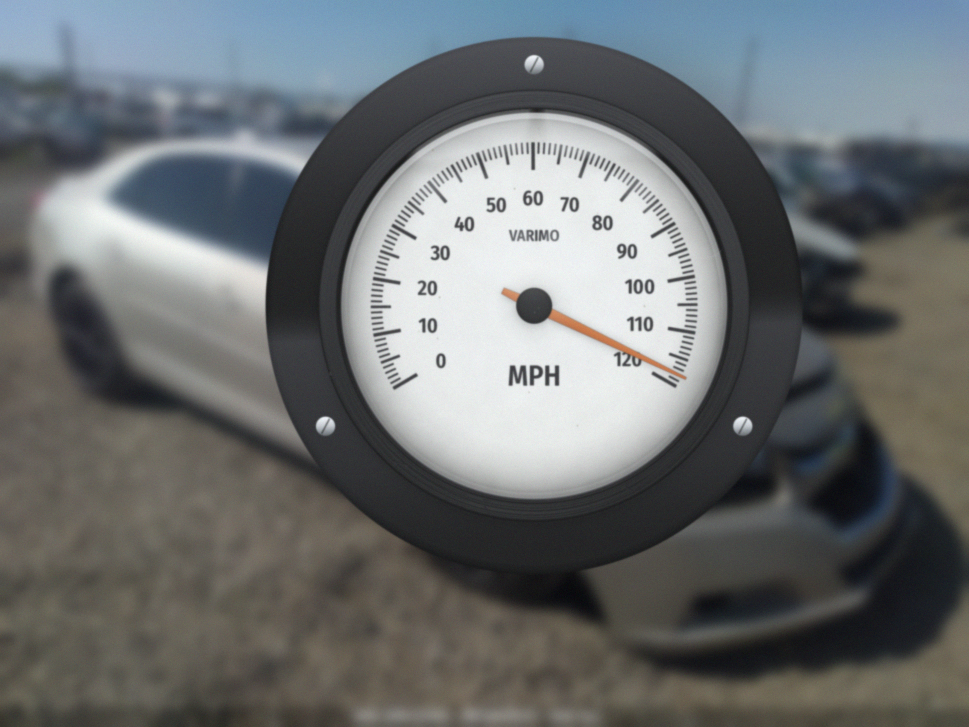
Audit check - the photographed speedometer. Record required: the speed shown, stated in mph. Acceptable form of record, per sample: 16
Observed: 118
